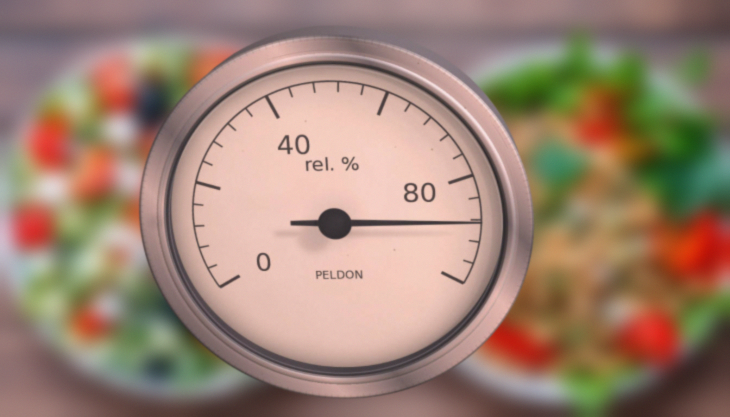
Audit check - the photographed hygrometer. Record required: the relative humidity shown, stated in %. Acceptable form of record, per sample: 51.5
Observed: 88
